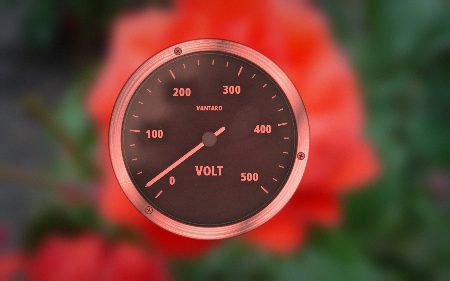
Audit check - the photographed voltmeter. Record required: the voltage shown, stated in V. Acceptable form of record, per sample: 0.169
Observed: 20
